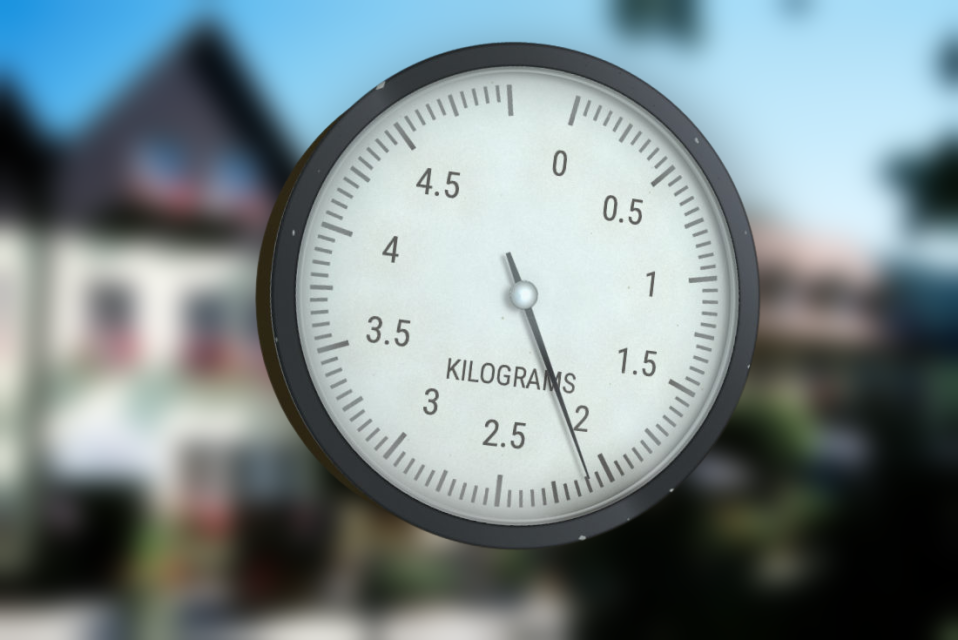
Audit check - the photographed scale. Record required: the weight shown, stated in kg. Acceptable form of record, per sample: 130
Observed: 2.1
